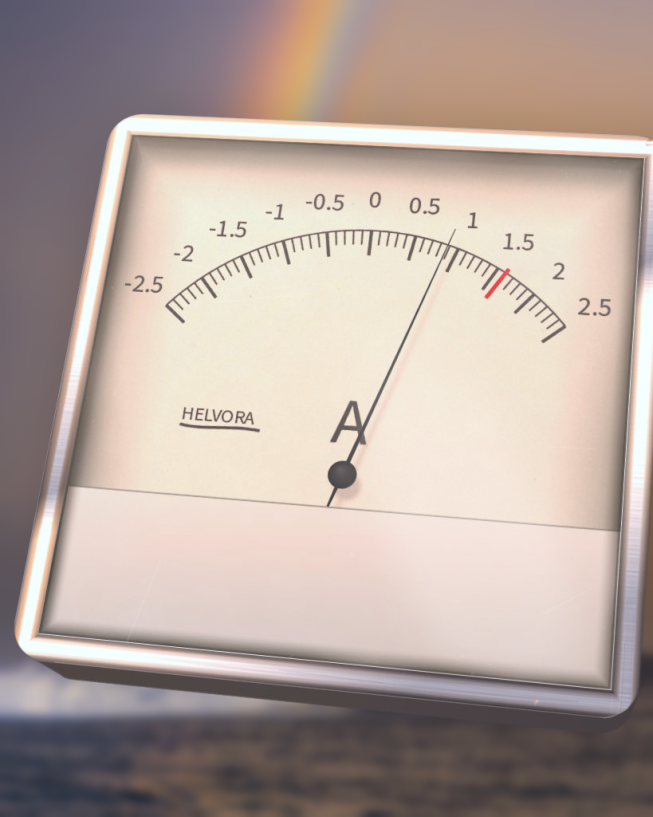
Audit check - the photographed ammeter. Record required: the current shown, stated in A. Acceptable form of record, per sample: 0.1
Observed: 0.9
